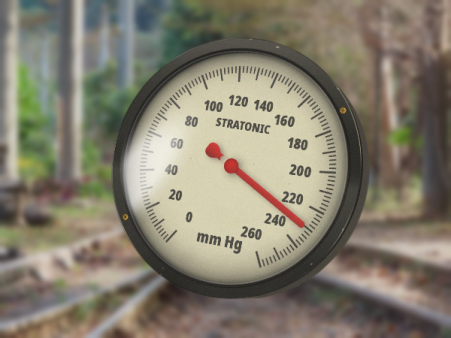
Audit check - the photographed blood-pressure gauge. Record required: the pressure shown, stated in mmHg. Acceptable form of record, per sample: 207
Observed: 230
